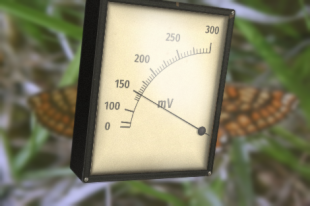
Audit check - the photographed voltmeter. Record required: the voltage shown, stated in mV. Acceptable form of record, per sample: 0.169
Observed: 150
